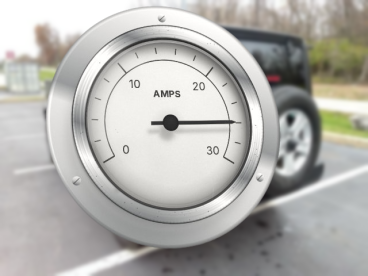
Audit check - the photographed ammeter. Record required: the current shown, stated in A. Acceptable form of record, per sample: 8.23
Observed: 26
